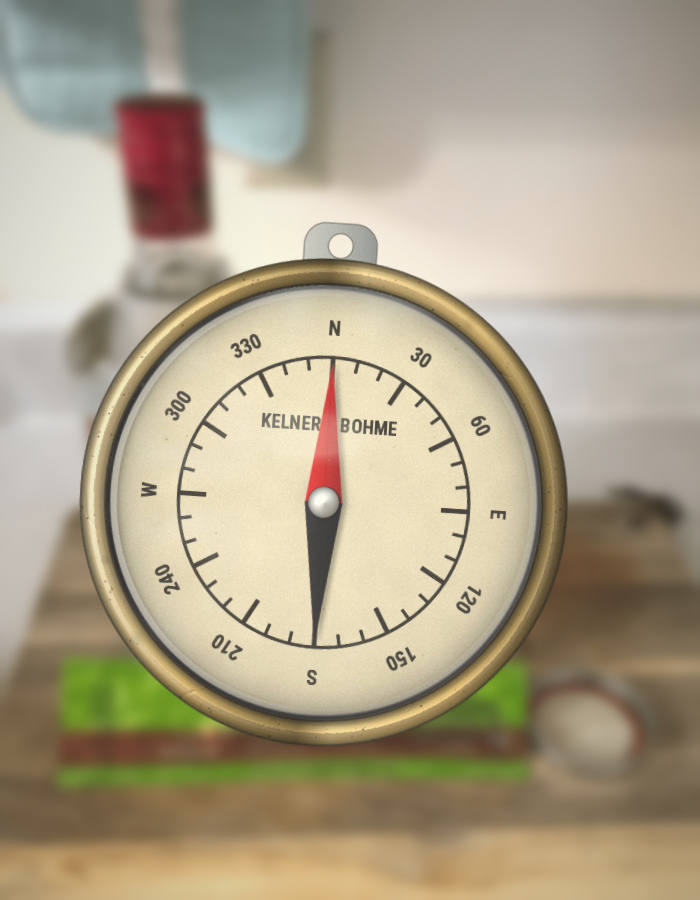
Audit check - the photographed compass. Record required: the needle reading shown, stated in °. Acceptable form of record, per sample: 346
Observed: 0
